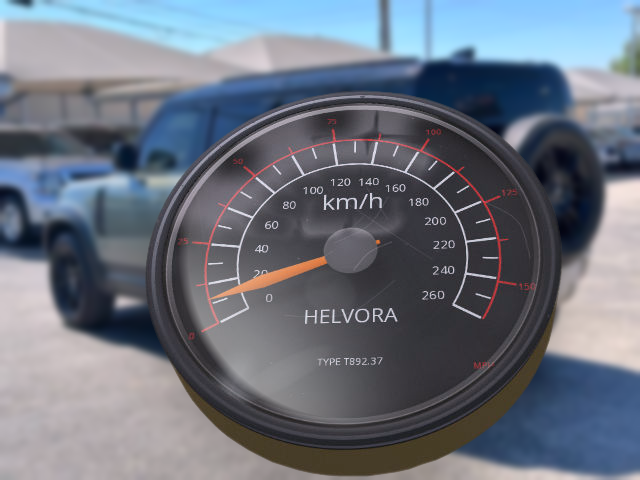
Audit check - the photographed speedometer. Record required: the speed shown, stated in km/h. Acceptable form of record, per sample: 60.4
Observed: 10
